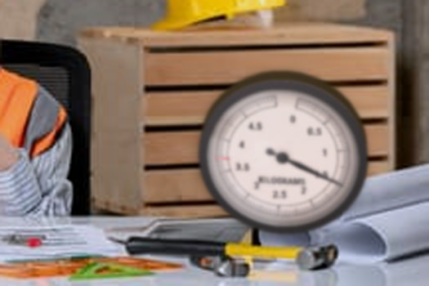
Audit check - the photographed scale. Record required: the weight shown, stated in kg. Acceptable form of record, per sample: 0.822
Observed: 1.5
